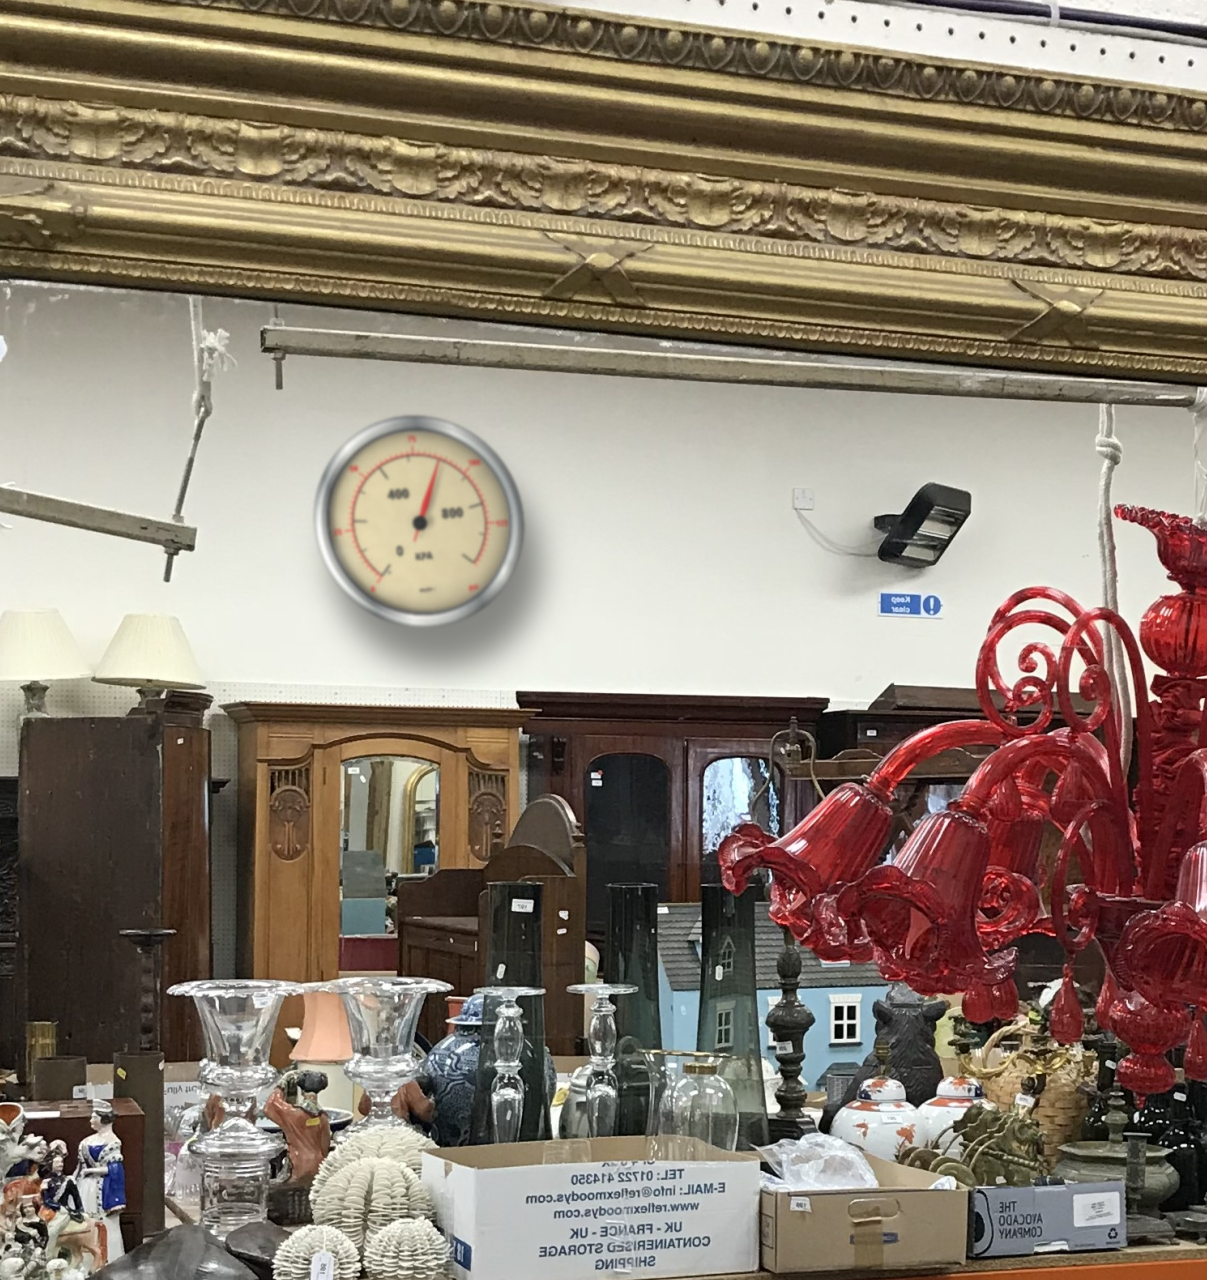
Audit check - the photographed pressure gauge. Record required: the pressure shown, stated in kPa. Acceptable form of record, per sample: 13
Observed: 600
